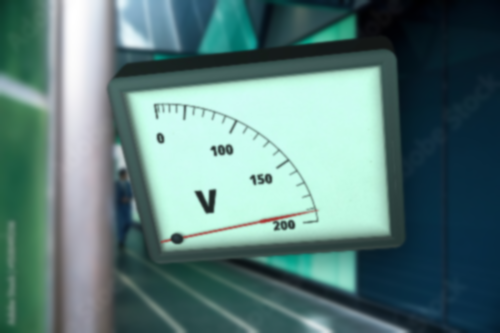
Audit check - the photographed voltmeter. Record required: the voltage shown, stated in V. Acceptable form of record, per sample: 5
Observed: 190
